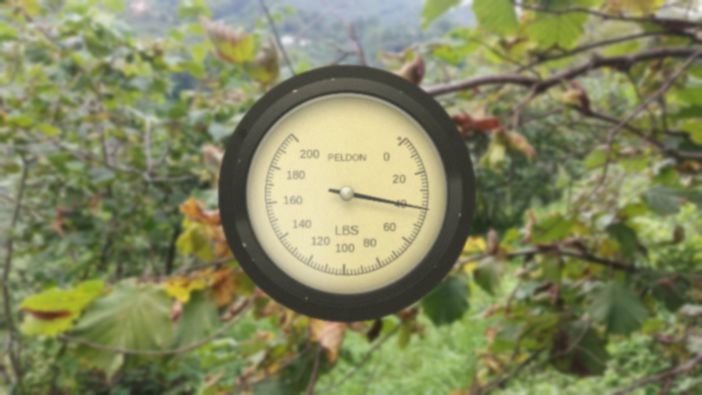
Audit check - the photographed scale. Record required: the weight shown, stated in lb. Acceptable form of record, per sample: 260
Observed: 40
